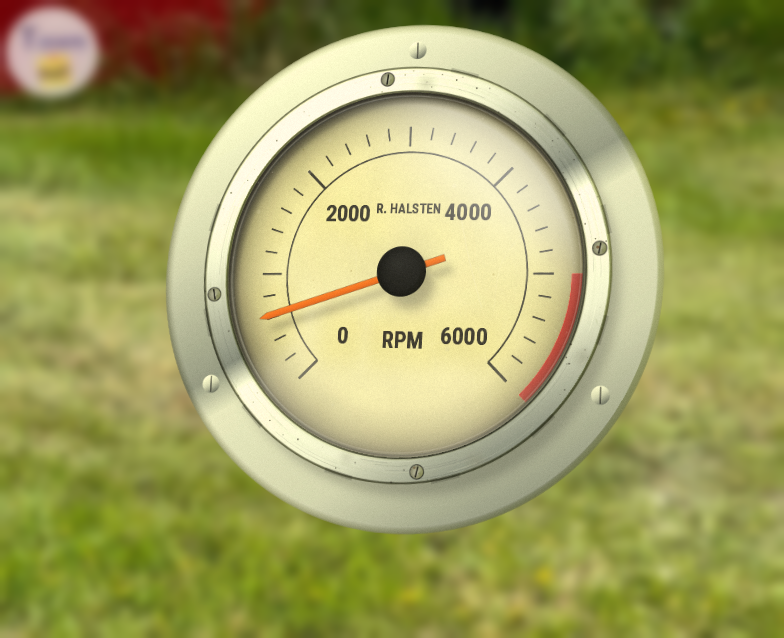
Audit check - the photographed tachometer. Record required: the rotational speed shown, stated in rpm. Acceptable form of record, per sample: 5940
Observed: 600
